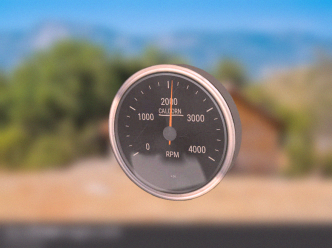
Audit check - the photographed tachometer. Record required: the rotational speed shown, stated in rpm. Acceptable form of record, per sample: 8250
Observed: 2100
